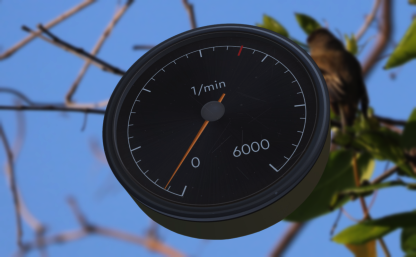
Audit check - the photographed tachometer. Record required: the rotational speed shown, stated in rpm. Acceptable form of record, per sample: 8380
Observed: 200
